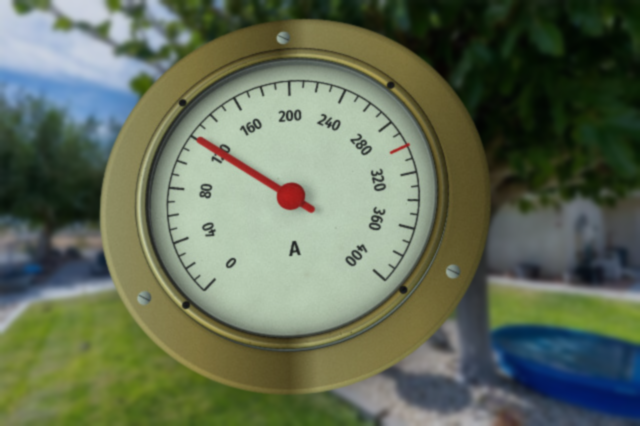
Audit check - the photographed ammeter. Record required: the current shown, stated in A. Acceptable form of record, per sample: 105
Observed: 120
